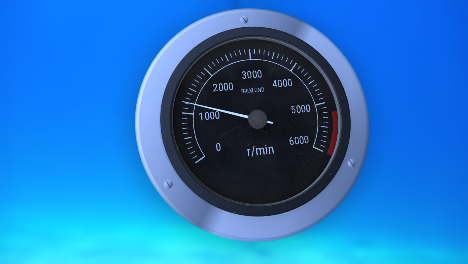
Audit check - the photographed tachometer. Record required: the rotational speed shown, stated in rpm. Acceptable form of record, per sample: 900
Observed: 1200
